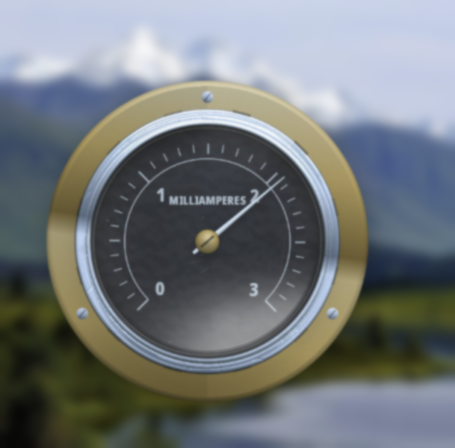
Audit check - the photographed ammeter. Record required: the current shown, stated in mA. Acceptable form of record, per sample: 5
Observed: 2.05
